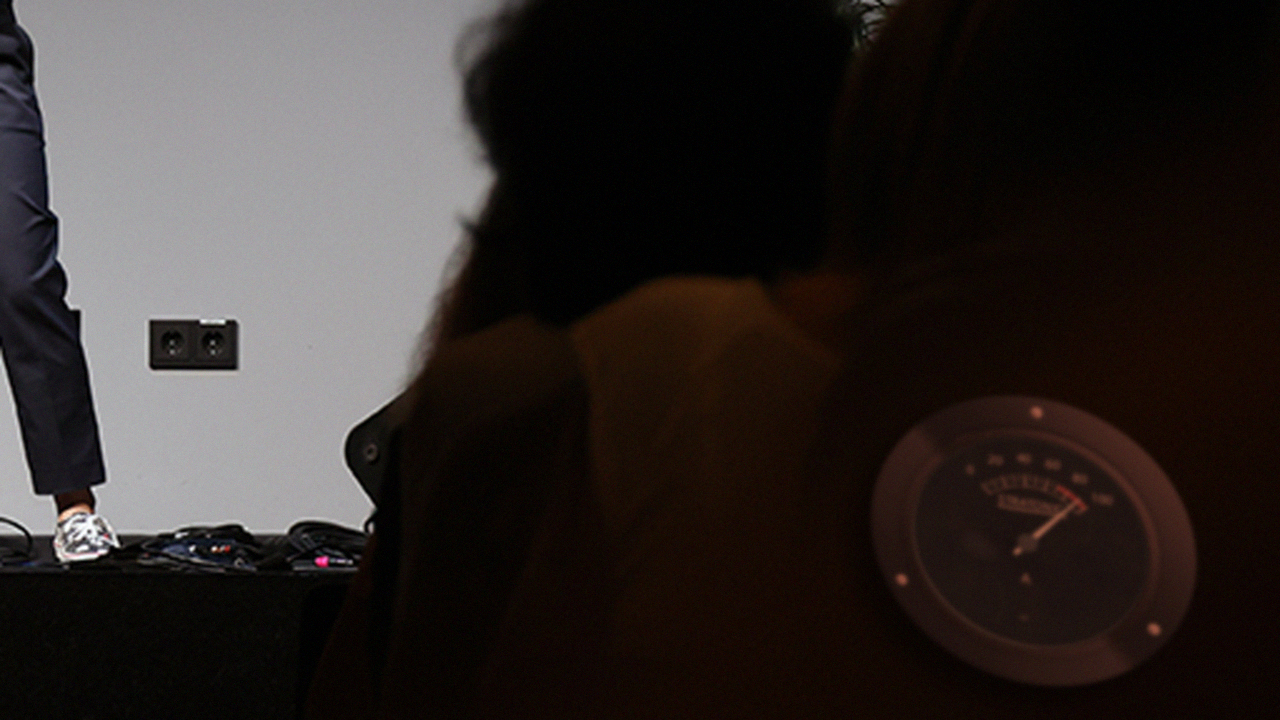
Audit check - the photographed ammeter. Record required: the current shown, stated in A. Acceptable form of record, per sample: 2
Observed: 90
